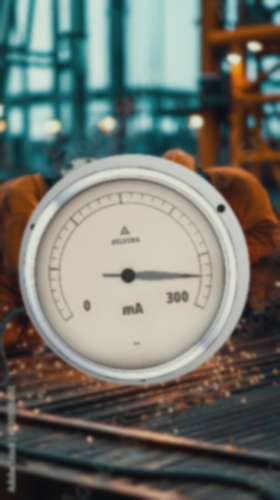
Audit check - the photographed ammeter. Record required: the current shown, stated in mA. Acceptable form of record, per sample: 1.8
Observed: 270
